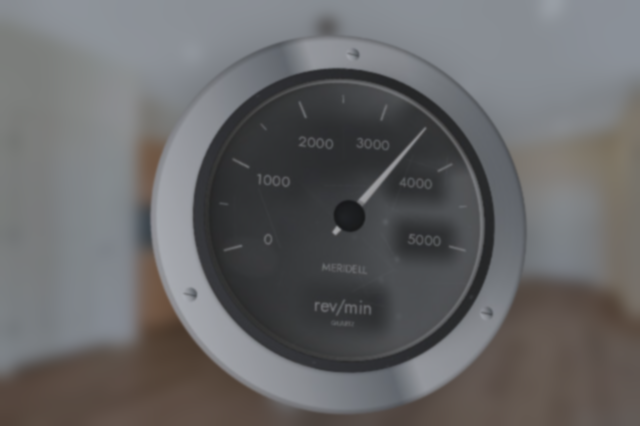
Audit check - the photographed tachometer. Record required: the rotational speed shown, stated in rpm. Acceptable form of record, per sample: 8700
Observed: 3500
